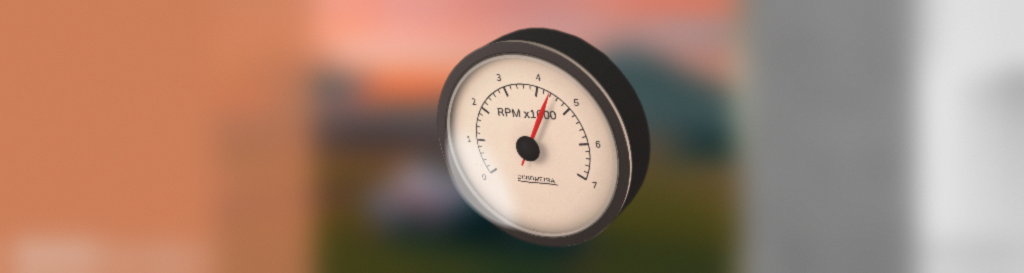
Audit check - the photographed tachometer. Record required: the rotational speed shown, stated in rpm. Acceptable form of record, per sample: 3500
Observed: 4400
